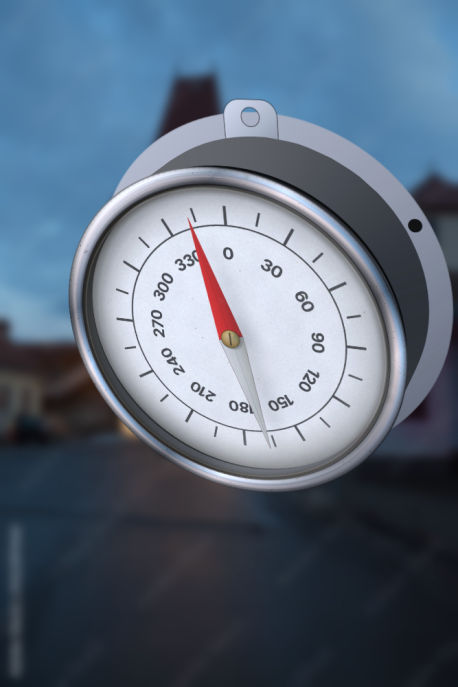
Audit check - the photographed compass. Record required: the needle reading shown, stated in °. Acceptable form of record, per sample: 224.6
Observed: 345
